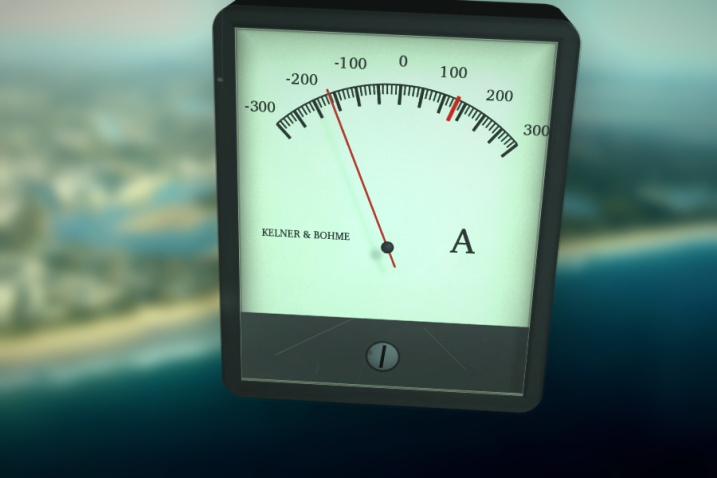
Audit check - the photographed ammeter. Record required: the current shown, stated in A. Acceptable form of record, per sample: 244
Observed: -160
